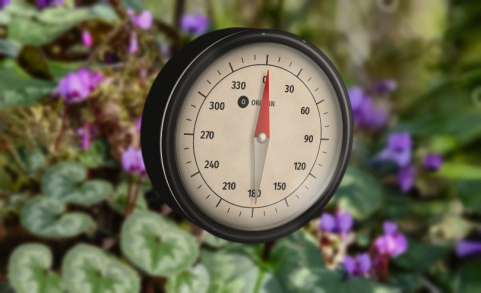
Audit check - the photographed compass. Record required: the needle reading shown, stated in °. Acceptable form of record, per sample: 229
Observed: 0
